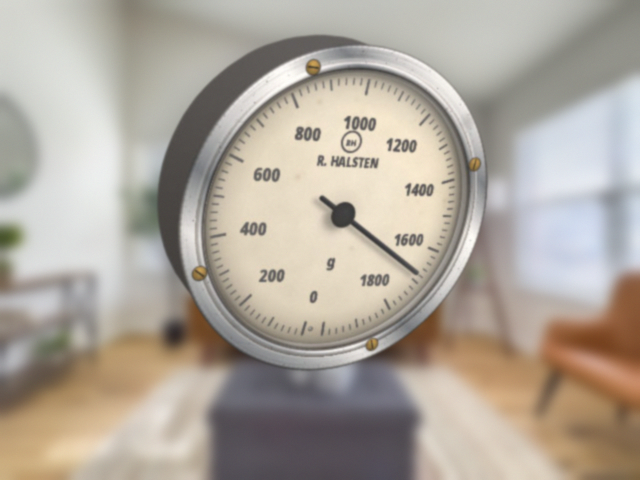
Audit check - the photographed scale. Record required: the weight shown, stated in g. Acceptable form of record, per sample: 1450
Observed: 1680
